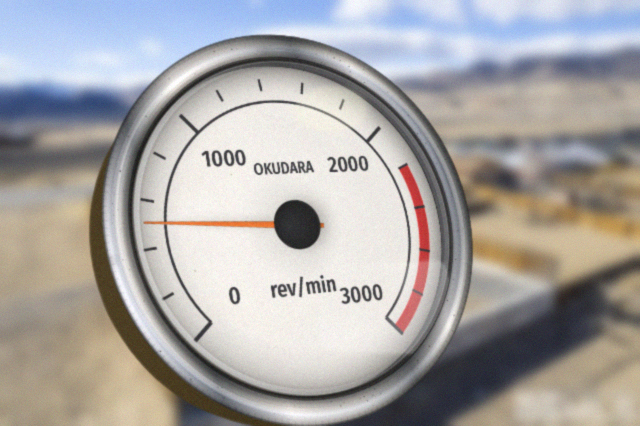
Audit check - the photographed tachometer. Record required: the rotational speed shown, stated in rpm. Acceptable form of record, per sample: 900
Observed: 500
